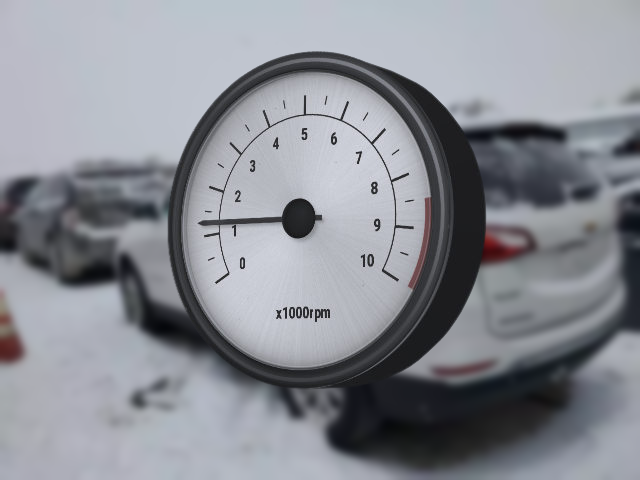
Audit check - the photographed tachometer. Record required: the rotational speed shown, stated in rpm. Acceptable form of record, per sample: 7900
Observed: 1250
